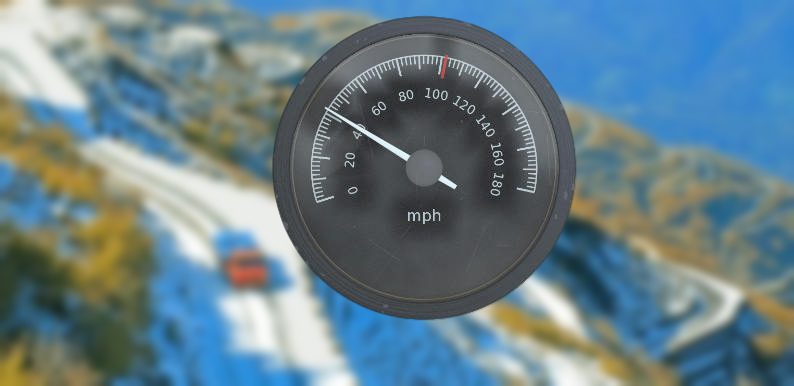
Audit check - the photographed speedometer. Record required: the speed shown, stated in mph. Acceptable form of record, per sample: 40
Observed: 42
